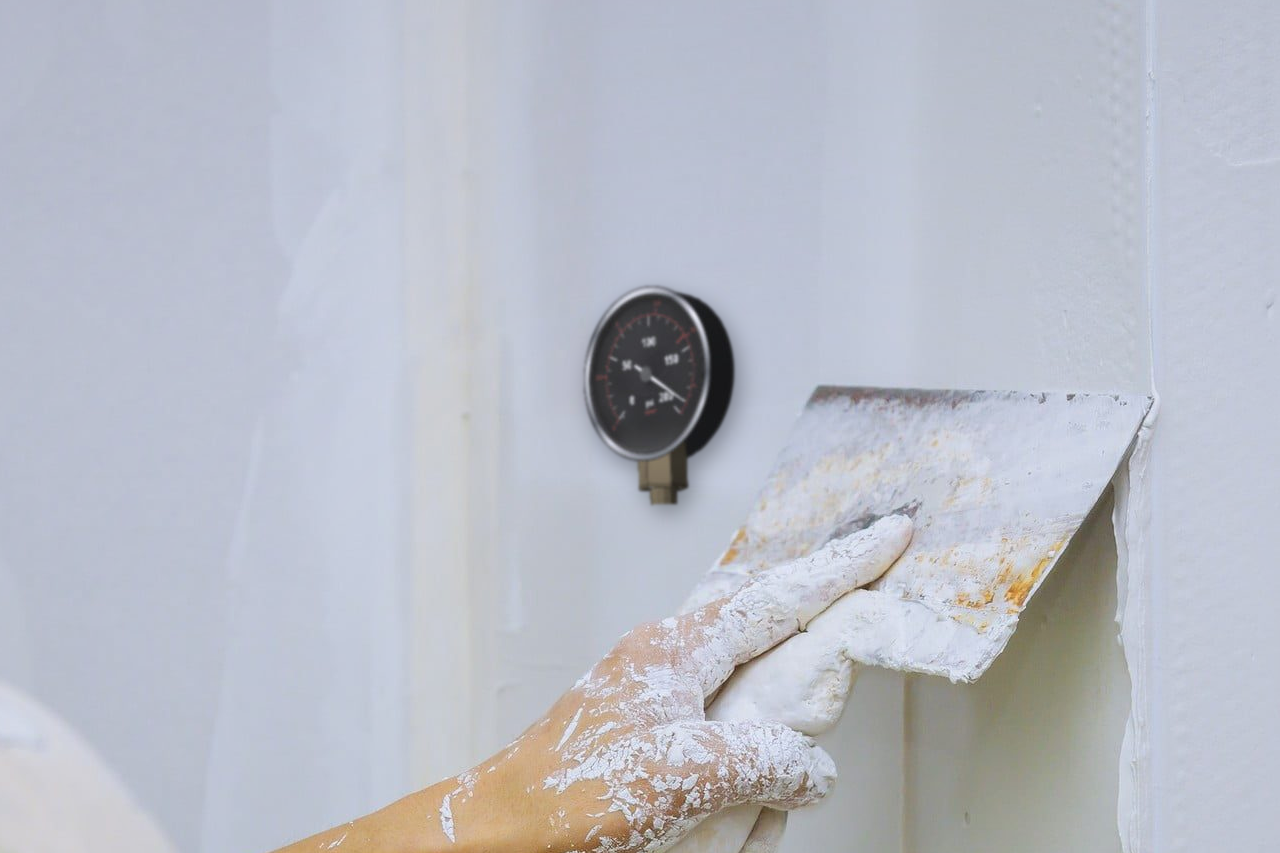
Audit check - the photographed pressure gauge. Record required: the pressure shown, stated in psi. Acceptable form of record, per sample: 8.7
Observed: 190
